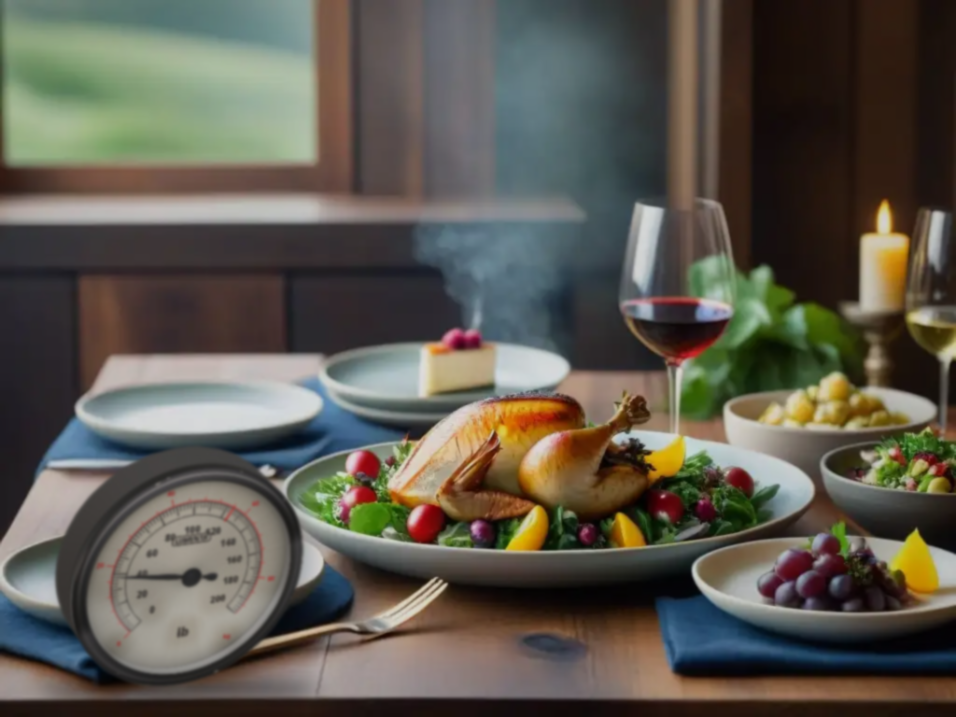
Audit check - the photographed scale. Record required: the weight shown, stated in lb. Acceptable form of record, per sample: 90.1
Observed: 40
